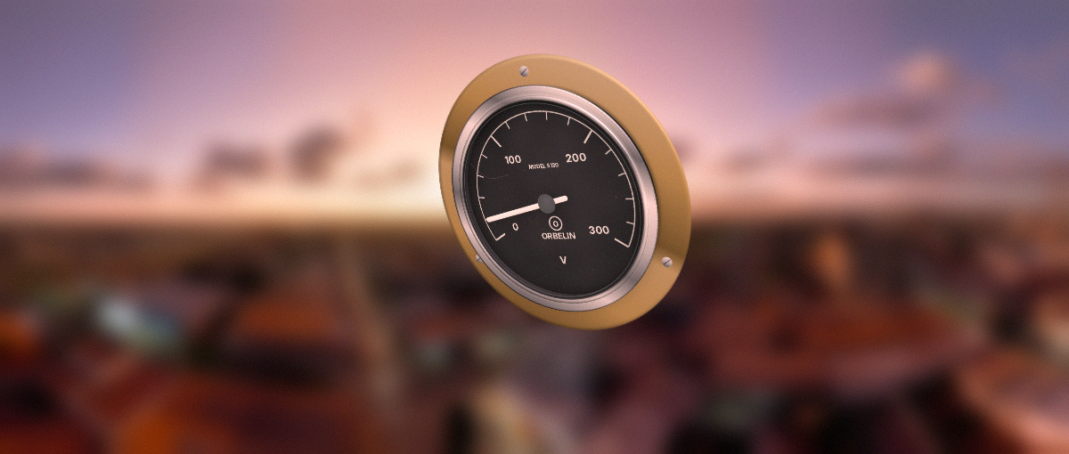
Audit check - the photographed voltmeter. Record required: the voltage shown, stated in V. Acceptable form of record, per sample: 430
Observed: 20
